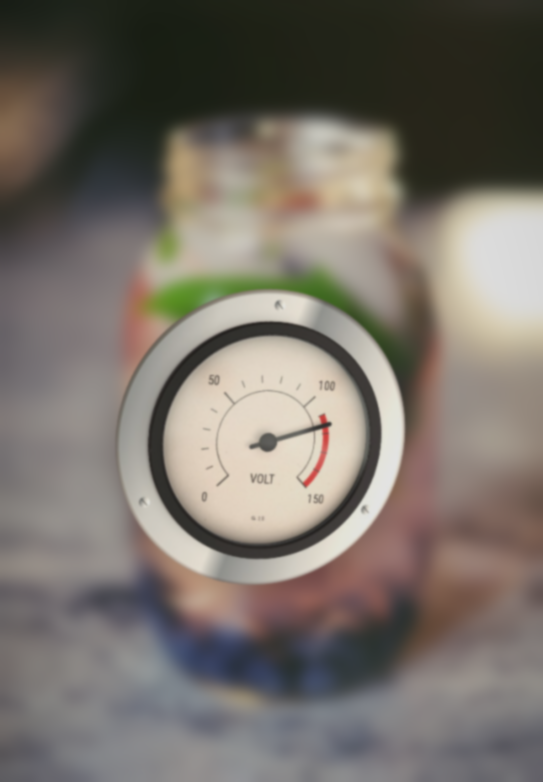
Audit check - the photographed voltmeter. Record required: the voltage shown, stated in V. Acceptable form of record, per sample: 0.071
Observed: 115
